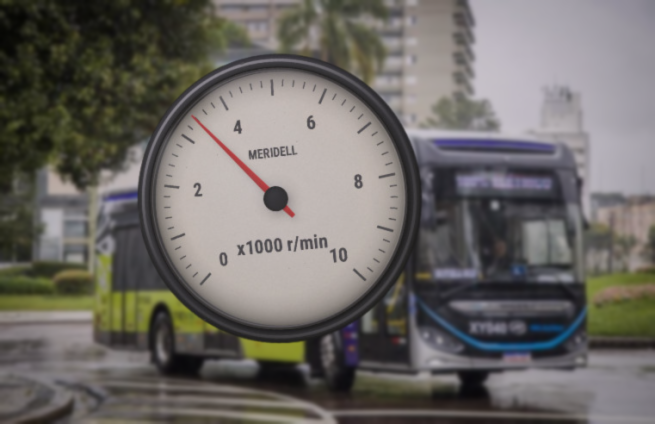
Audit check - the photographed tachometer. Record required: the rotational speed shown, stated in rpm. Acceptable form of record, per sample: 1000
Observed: 3400
